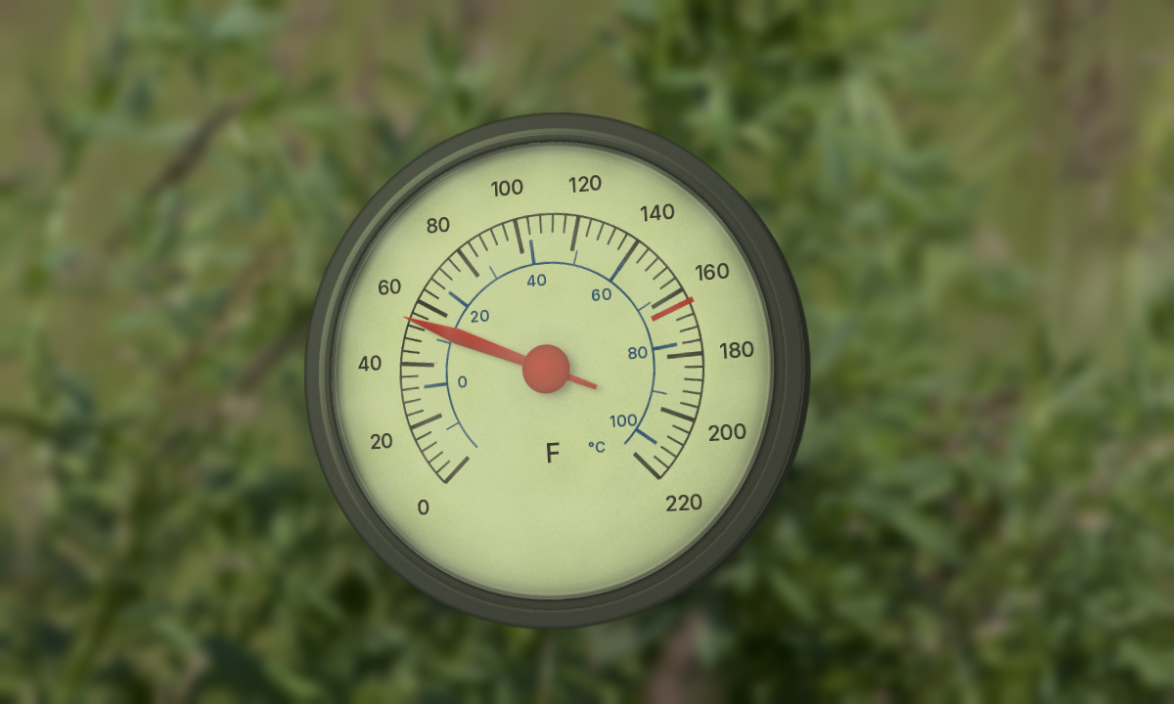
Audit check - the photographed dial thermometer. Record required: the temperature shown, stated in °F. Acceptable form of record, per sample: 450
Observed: 54
